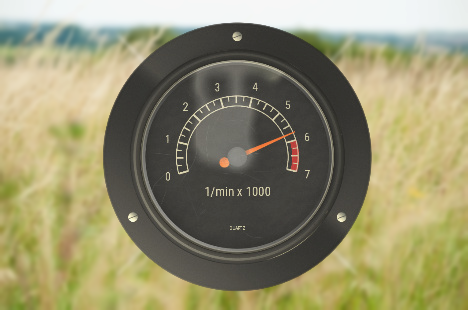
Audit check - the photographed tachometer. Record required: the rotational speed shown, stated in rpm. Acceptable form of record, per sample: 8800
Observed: 5750
